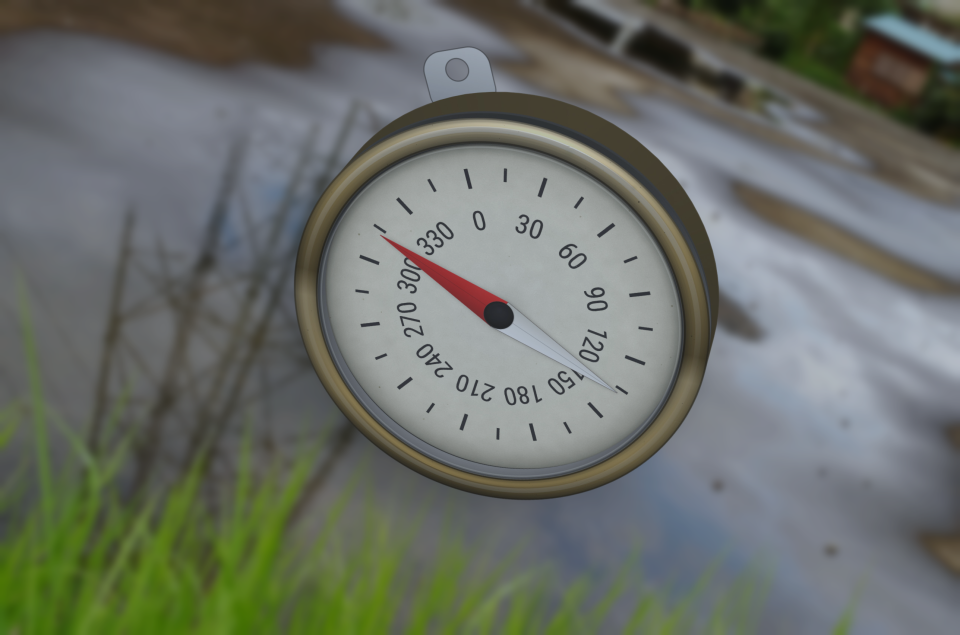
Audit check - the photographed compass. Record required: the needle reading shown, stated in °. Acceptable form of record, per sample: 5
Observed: 315
